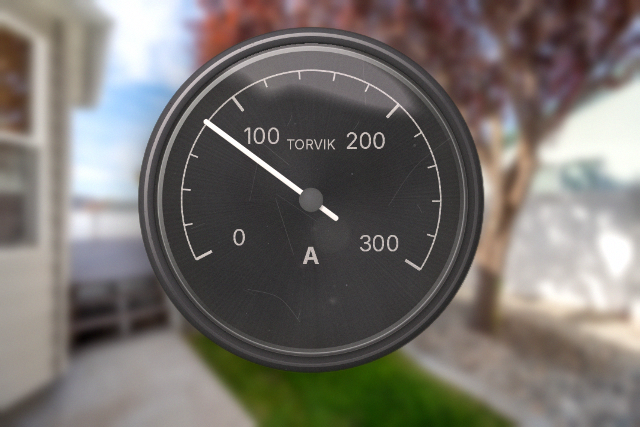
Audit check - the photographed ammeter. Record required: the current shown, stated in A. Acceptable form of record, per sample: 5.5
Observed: 80
